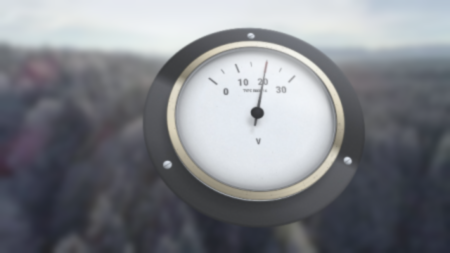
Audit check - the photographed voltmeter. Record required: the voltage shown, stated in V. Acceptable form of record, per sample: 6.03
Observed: 20
